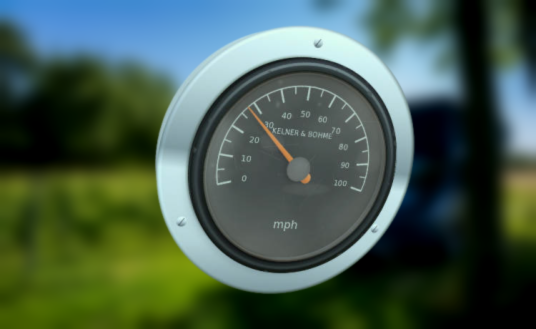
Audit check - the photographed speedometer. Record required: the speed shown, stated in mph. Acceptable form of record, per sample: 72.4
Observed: 27.5
